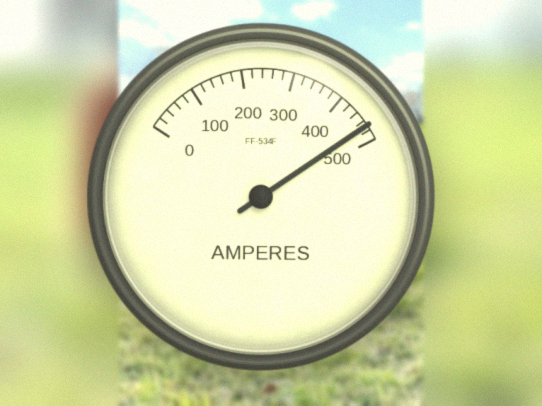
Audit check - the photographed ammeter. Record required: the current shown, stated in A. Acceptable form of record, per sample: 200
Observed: 470
